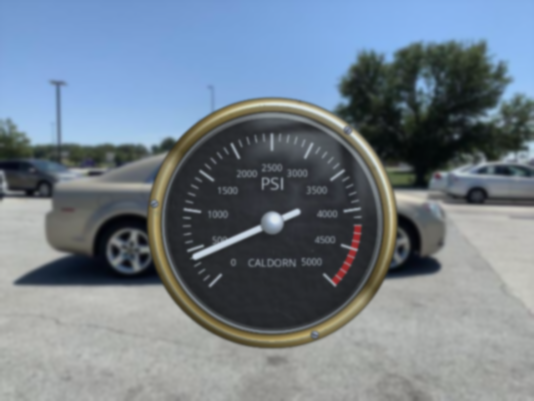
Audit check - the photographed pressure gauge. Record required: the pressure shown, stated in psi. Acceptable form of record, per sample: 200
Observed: 400
